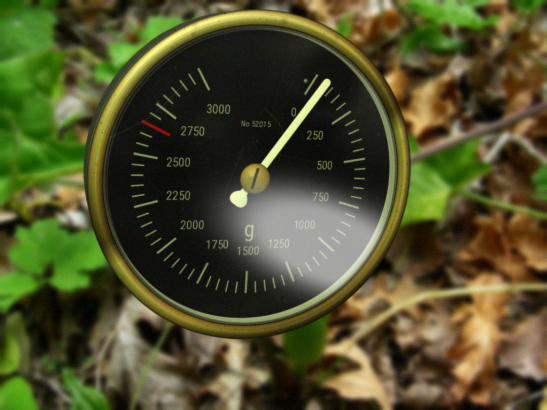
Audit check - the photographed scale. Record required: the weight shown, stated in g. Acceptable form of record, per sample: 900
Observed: 50
